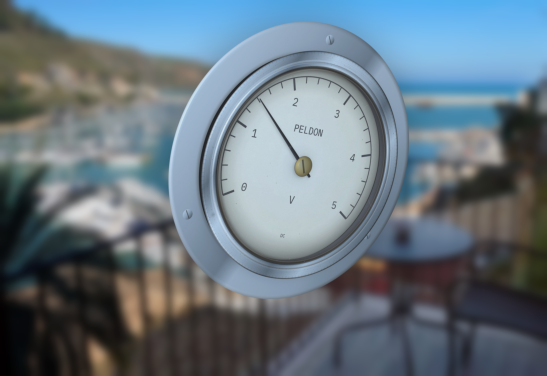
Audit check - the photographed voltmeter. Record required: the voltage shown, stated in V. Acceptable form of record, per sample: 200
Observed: 1.4
